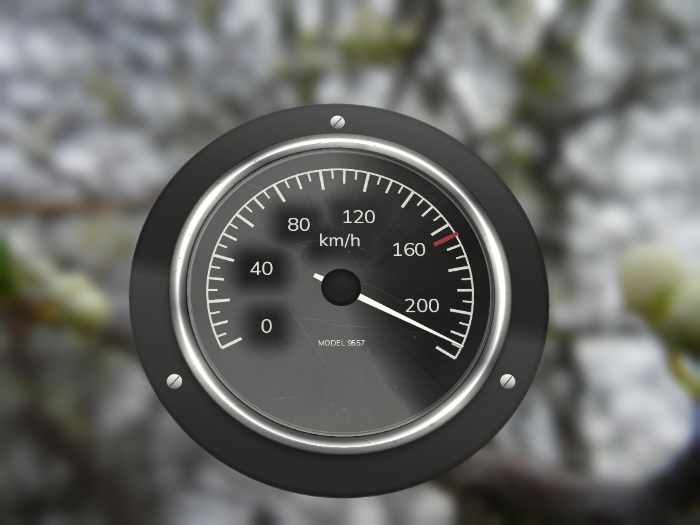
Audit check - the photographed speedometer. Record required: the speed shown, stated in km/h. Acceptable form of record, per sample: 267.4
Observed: 215
